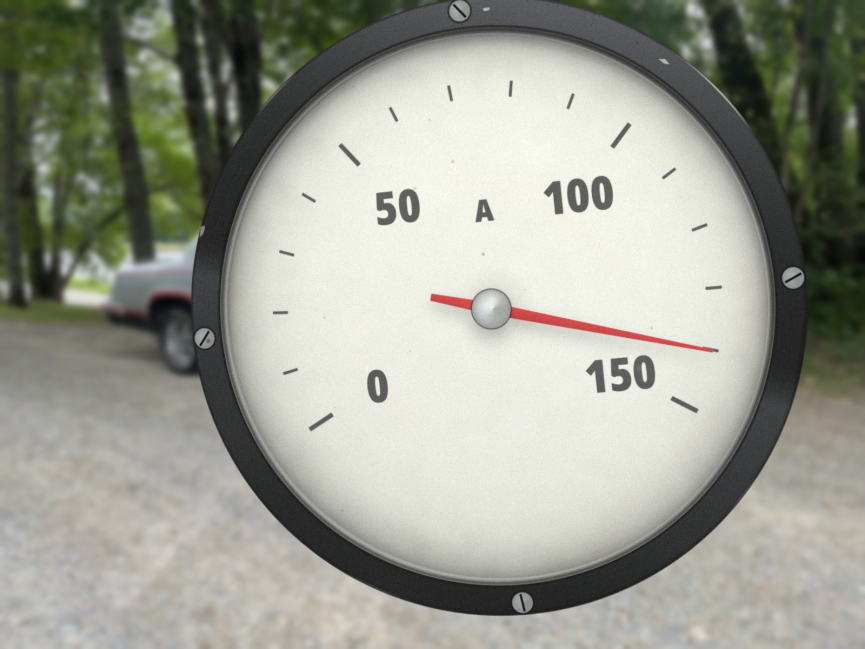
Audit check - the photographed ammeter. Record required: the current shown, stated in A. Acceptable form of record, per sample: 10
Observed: 140
